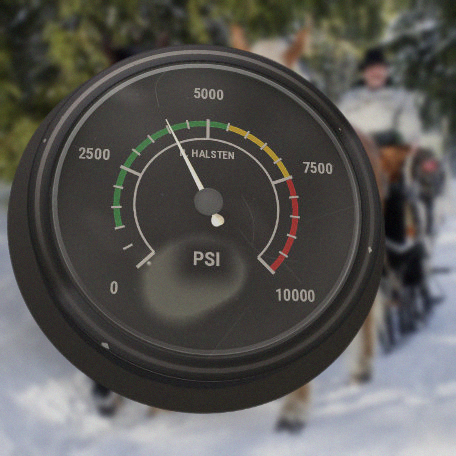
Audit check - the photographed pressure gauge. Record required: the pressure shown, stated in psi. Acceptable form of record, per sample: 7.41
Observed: 4000
